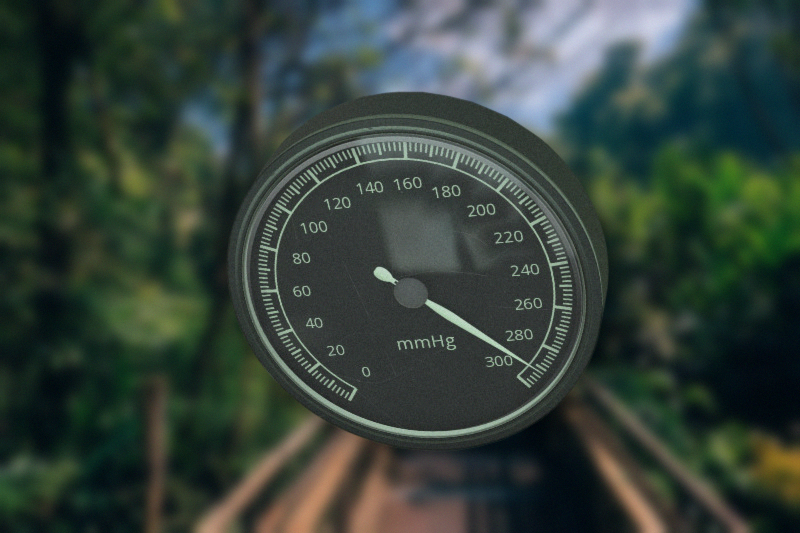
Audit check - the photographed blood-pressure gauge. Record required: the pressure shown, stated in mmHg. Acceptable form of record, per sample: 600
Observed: 290
